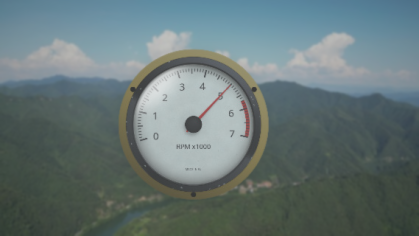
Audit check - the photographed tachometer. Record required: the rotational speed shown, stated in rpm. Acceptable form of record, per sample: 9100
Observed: 5000
